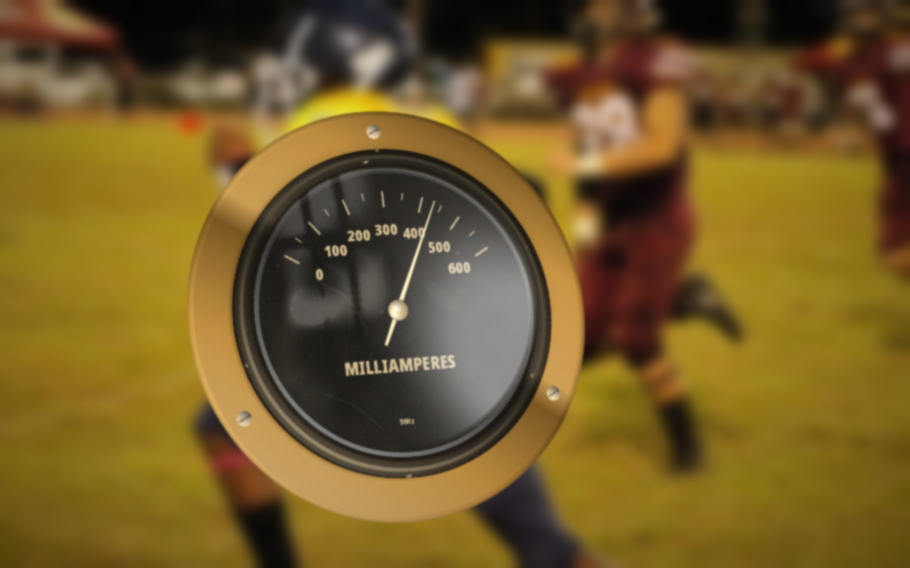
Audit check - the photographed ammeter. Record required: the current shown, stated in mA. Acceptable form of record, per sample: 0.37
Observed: 425
